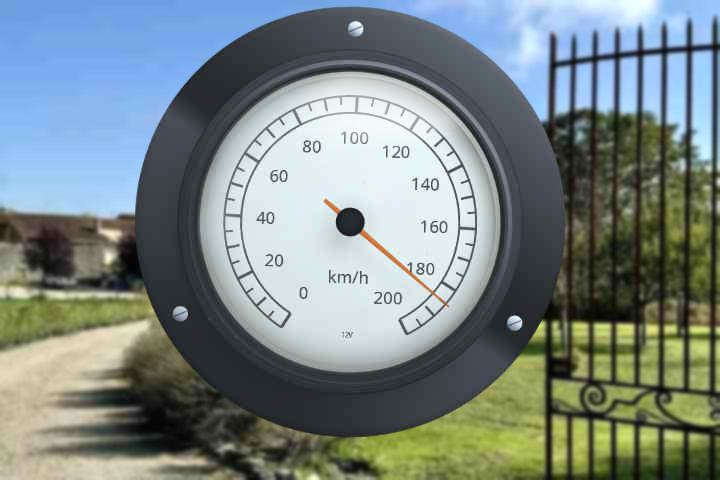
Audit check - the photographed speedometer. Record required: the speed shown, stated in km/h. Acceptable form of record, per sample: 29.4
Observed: 185
